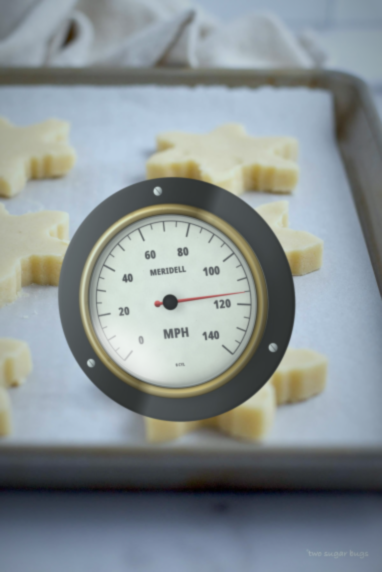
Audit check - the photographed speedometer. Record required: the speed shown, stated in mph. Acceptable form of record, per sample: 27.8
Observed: 115
